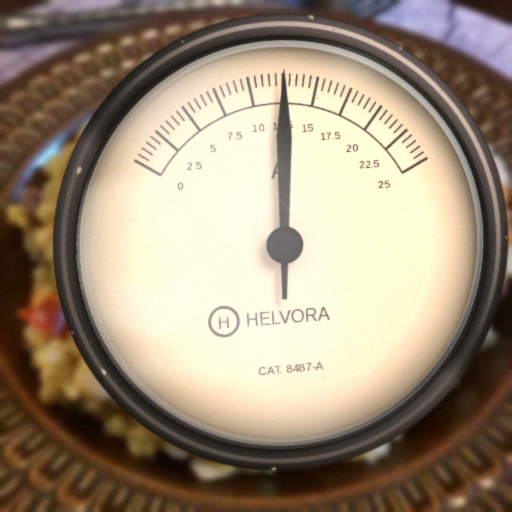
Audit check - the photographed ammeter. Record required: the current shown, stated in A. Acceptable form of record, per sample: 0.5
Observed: 12.5
